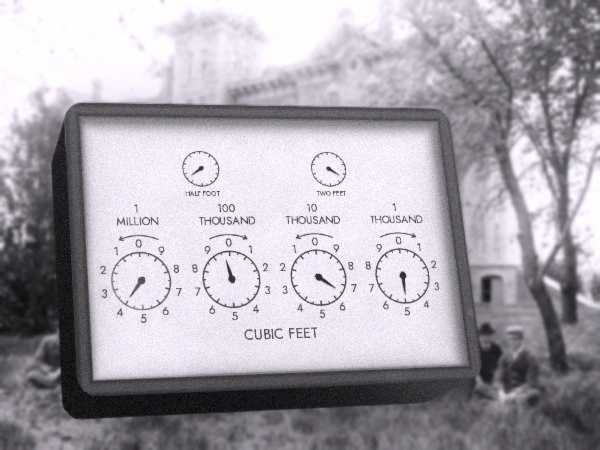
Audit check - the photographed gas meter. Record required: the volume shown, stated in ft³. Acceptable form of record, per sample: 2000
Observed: 396500
